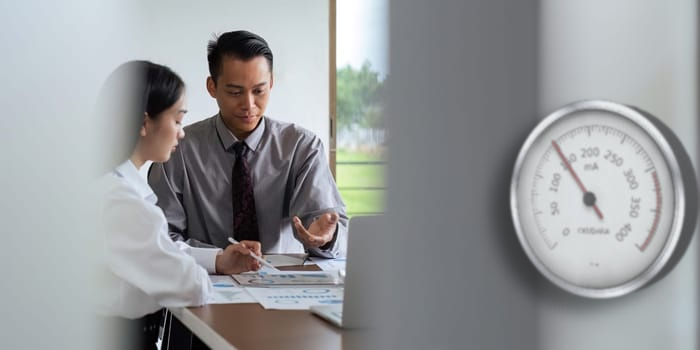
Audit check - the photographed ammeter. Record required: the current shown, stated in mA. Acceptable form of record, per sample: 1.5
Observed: 150
